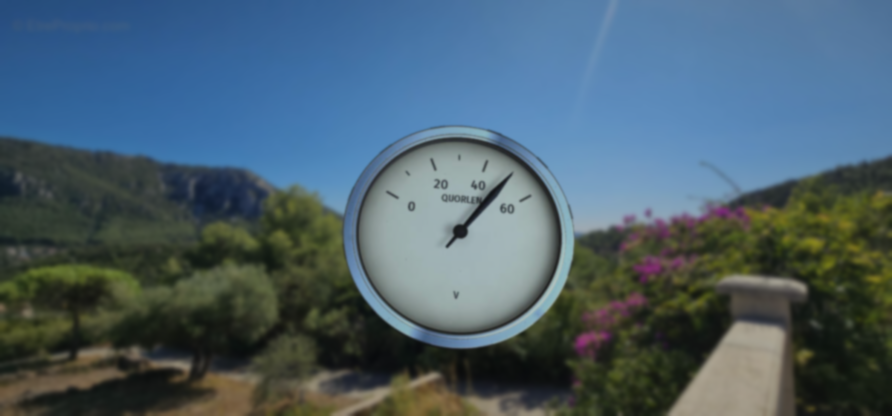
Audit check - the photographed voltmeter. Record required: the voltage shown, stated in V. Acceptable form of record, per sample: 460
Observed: 50
